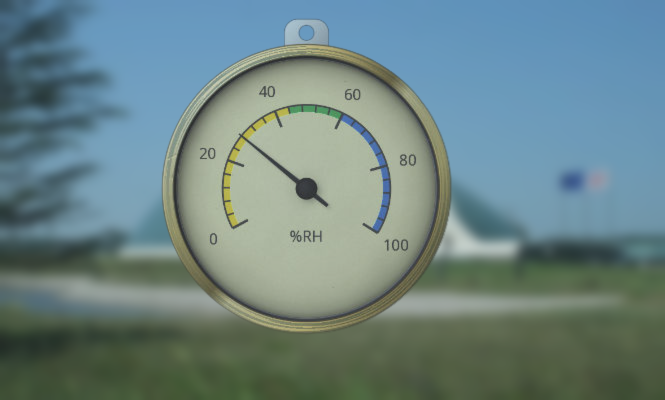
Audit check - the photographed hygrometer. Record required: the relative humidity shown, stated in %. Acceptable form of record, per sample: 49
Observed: 28
